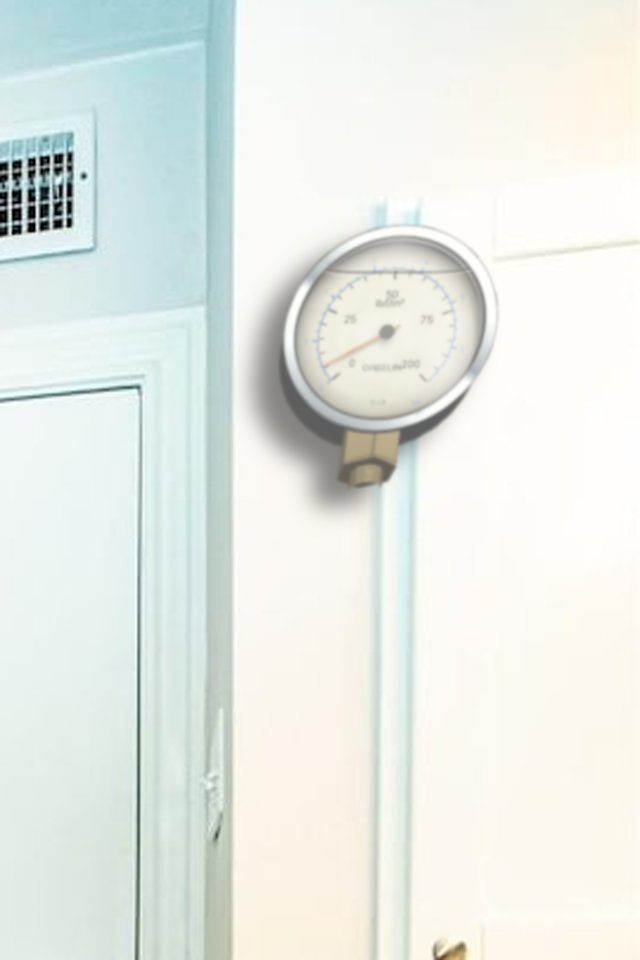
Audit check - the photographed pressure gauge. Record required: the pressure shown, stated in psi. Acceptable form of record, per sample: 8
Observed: 5
